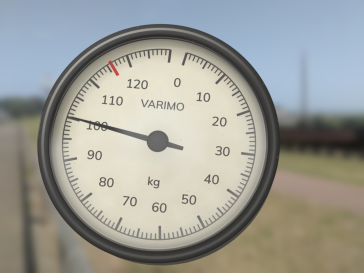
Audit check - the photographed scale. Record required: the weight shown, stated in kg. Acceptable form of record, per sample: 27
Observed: 100
